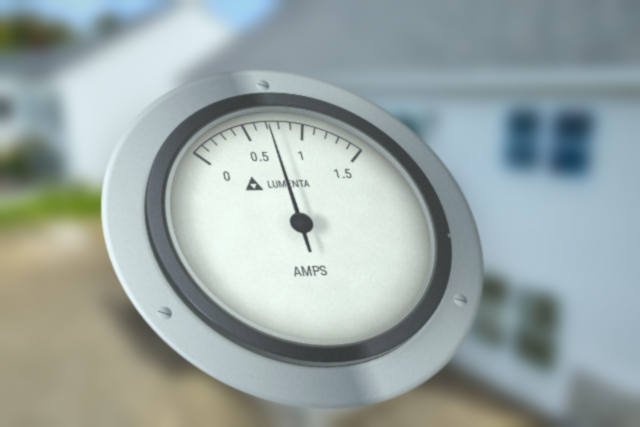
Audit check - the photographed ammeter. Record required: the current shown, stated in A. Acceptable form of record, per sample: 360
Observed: 0.7
